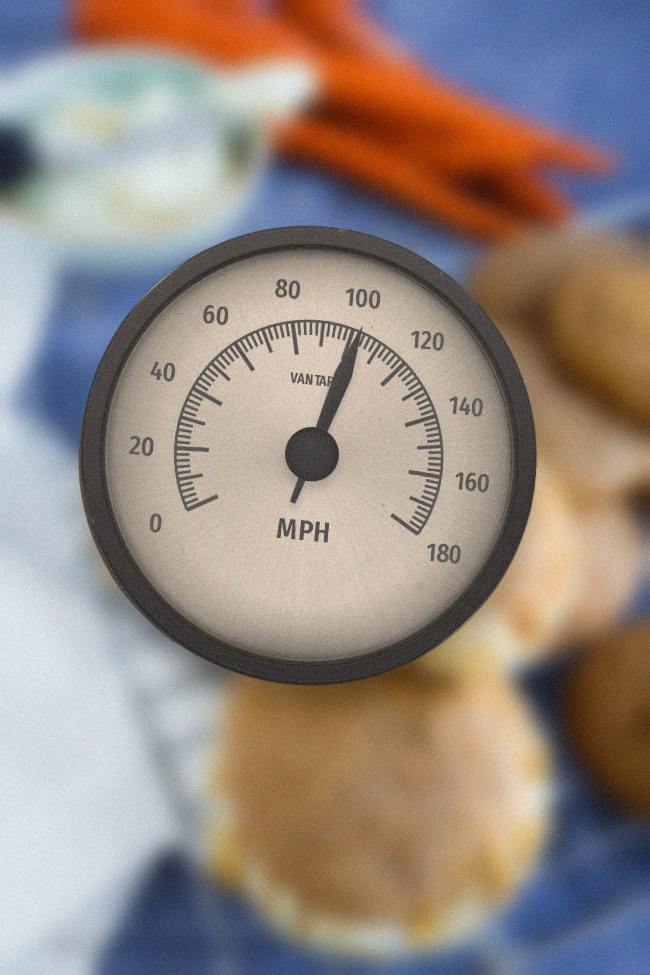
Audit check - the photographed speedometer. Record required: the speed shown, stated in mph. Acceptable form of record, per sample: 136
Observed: 102
